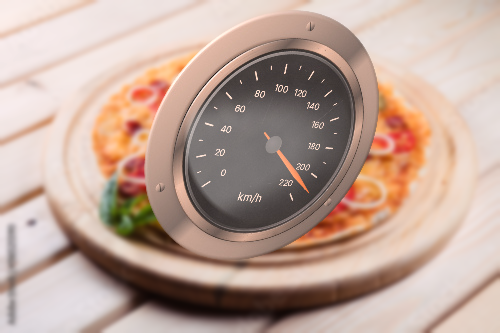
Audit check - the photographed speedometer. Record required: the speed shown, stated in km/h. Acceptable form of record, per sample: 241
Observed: 210
